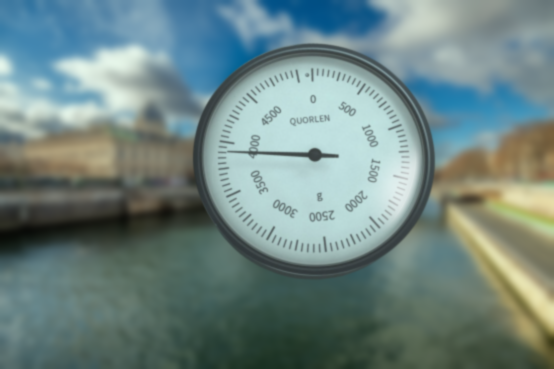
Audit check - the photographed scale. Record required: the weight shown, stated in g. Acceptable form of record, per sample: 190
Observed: 3900
